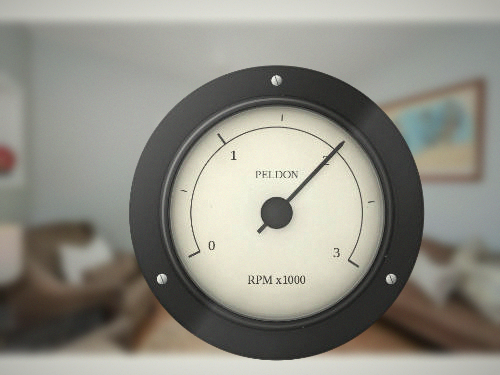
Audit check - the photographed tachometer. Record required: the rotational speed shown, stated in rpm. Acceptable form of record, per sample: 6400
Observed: 2000
